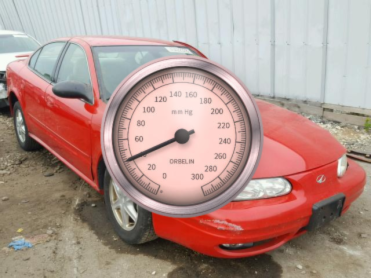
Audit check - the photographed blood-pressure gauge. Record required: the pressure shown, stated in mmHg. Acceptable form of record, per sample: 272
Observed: 40
